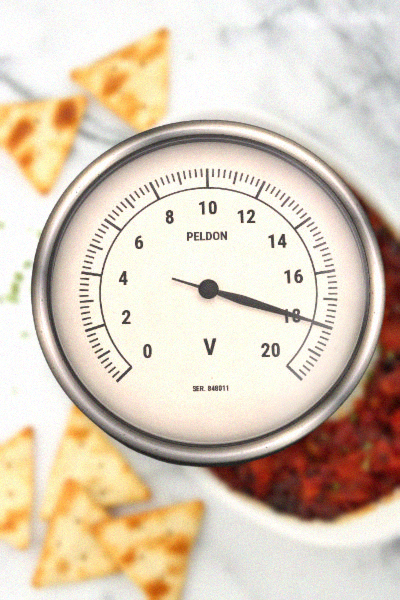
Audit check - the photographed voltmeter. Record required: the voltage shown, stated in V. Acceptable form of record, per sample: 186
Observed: 18
